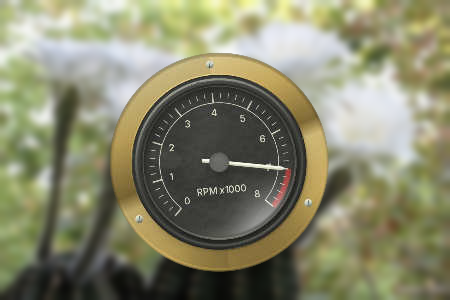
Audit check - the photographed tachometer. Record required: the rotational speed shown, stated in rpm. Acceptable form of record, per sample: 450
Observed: 7000
